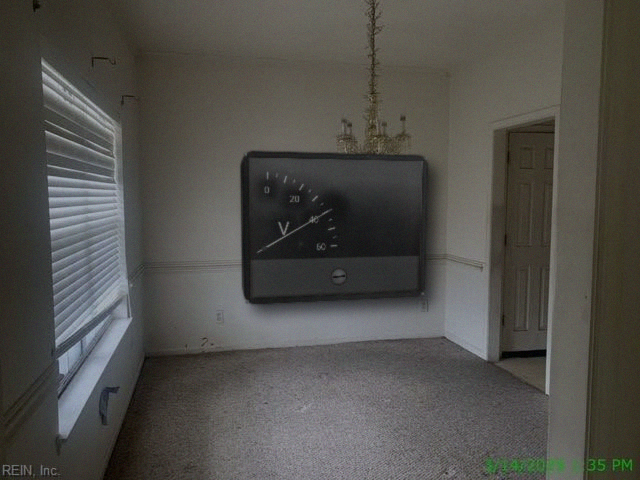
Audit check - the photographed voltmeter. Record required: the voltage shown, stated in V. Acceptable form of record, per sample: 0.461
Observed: 40
